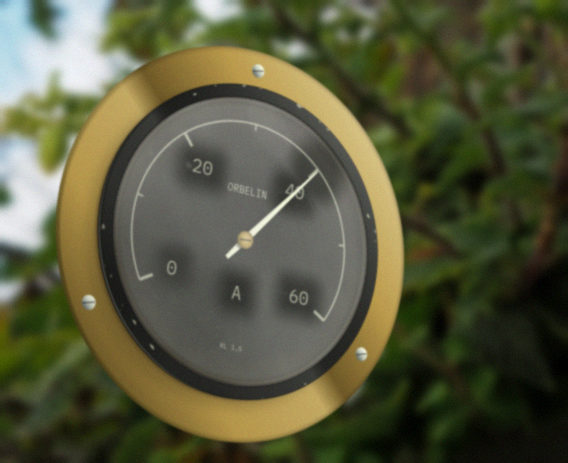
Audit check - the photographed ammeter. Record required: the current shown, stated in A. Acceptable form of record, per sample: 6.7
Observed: 40
